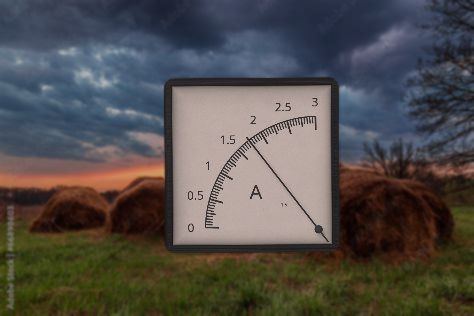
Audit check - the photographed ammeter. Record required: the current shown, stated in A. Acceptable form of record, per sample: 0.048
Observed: 1.75
